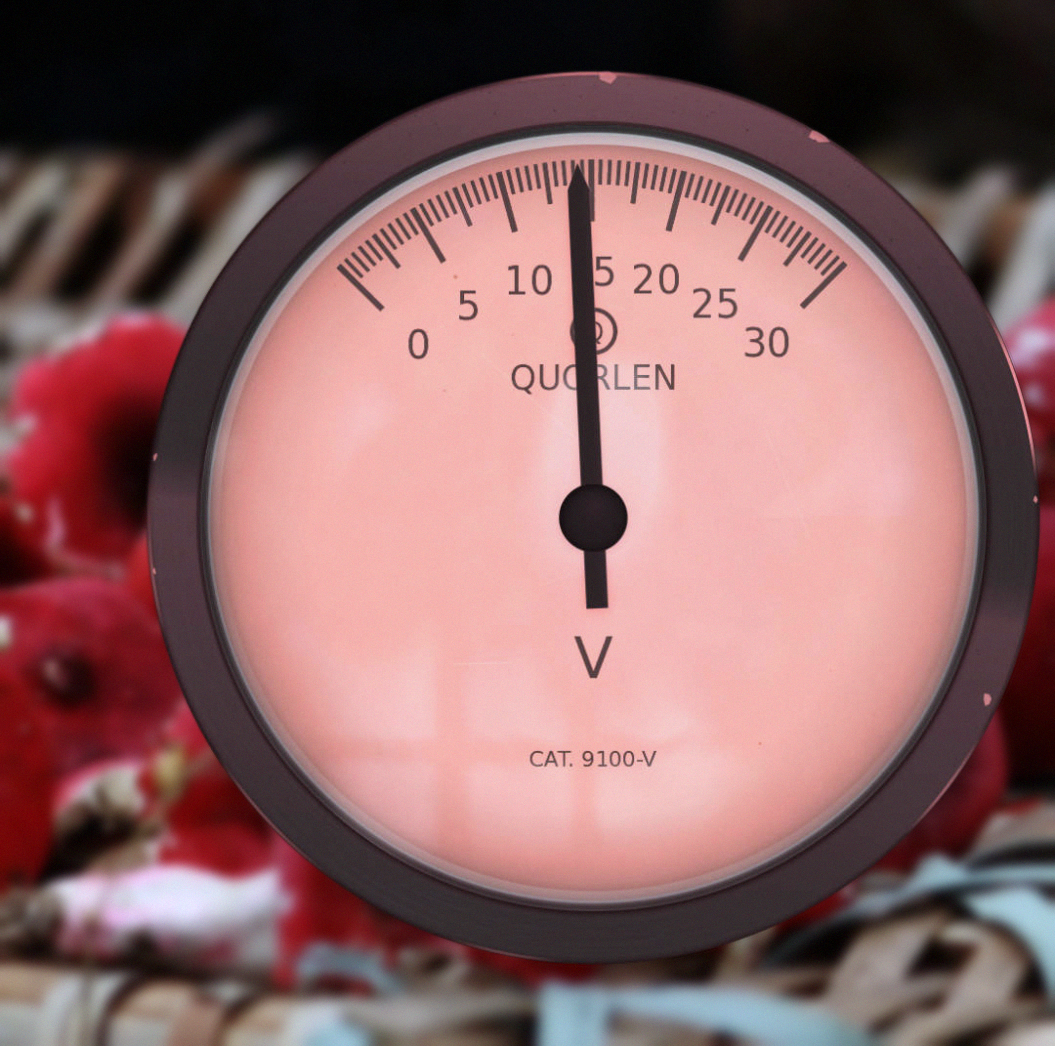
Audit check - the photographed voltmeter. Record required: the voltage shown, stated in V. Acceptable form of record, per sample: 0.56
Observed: 14.25
